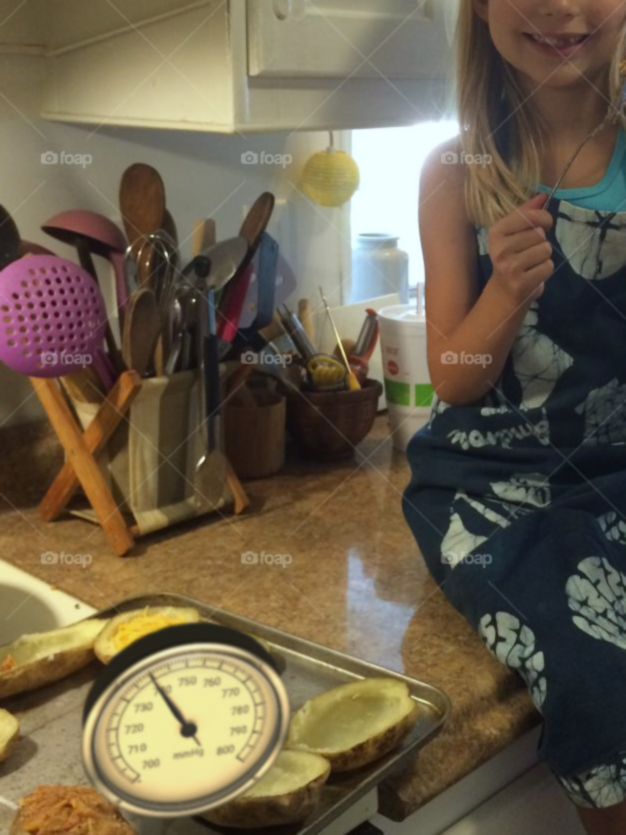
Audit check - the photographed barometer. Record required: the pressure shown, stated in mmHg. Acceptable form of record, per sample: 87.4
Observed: 740
